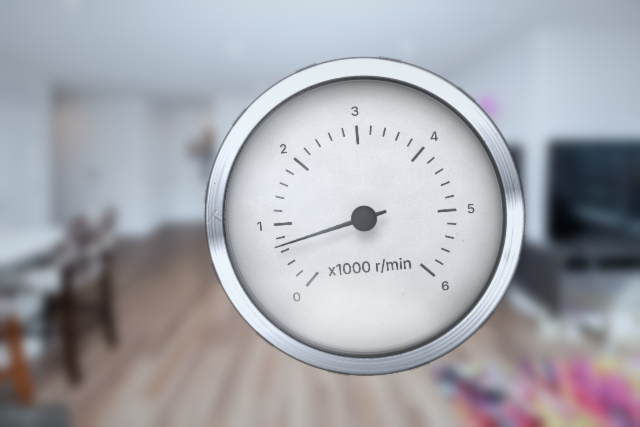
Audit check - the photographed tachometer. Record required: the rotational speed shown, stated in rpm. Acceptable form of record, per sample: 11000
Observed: 700
